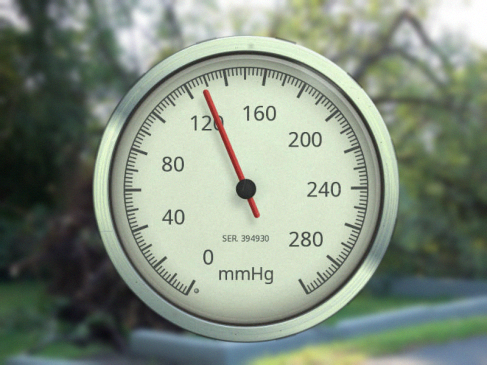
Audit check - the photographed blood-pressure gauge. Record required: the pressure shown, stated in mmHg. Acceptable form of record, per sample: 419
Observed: 128
